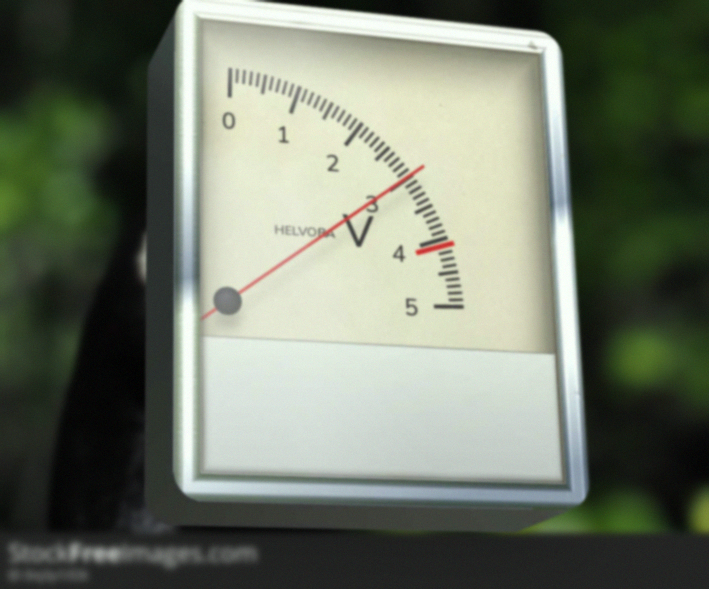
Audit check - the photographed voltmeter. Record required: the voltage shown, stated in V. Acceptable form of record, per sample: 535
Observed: 3
